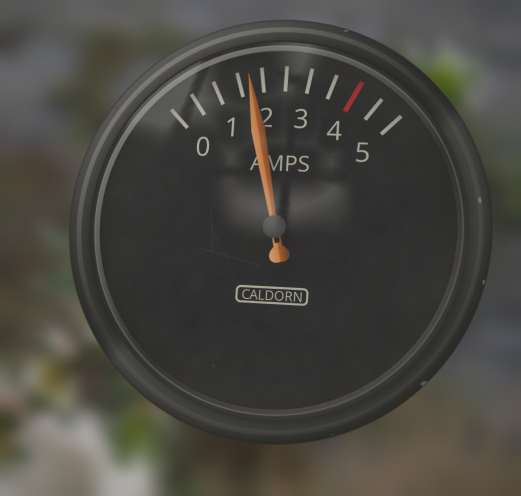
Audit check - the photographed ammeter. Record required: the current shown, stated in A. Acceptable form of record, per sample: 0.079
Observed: 1.75
